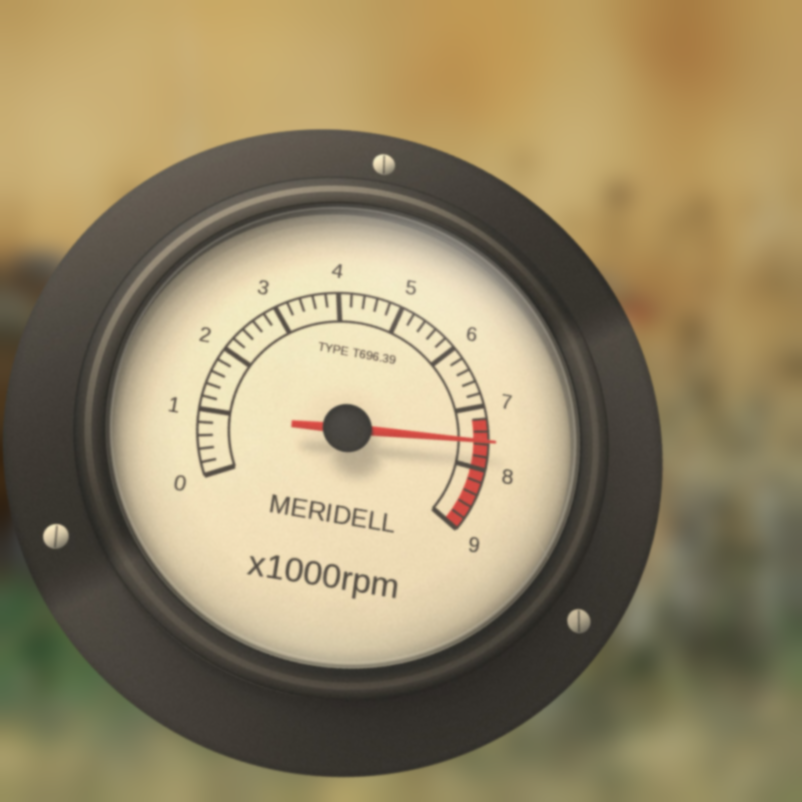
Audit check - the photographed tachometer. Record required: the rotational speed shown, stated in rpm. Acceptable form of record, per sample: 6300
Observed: 7600
